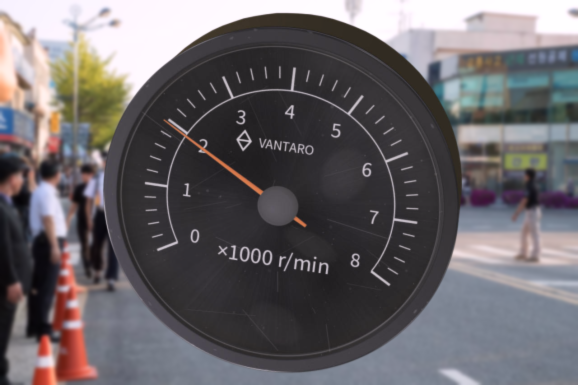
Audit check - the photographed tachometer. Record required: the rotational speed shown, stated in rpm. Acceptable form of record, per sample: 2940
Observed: 2000
